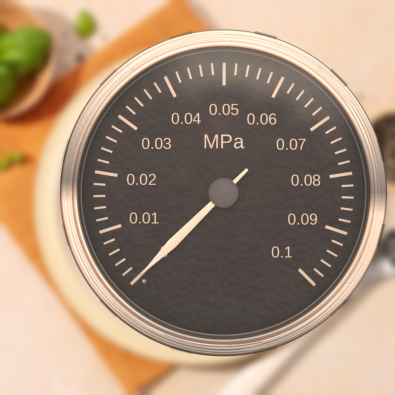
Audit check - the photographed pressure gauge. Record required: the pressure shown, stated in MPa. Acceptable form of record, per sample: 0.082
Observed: 0
